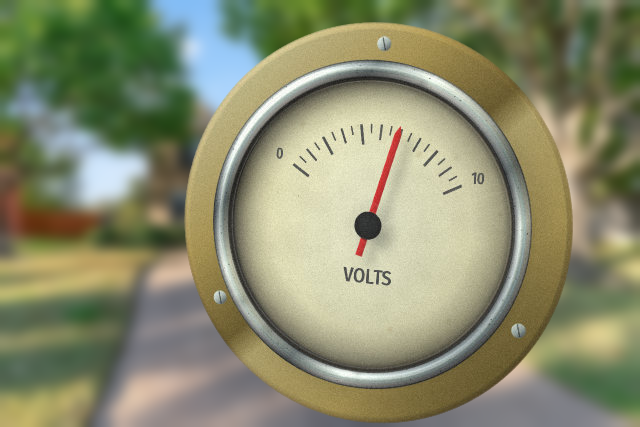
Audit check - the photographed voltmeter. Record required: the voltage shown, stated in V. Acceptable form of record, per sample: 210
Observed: 6
